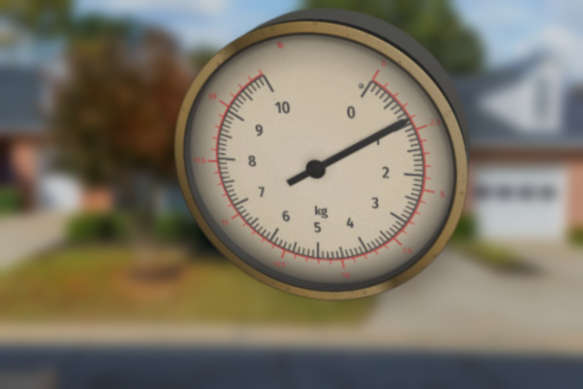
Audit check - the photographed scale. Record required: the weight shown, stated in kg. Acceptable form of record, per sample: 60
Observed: 0.9
